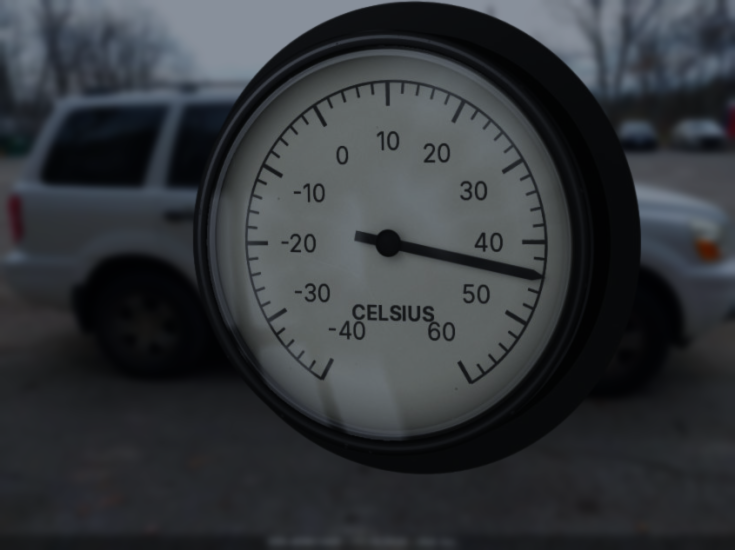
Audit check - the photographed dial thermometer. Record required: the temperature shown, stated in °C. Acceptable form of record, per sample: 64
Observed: 44
